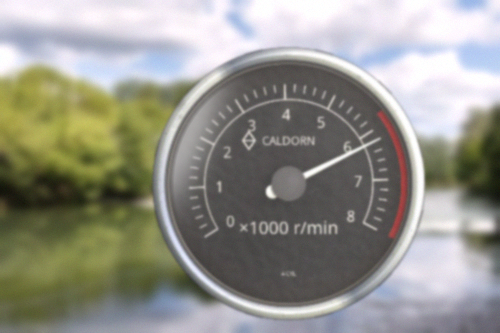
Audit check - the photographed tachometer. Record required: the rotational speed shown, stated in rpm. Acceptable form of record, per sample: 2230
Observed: 6200
